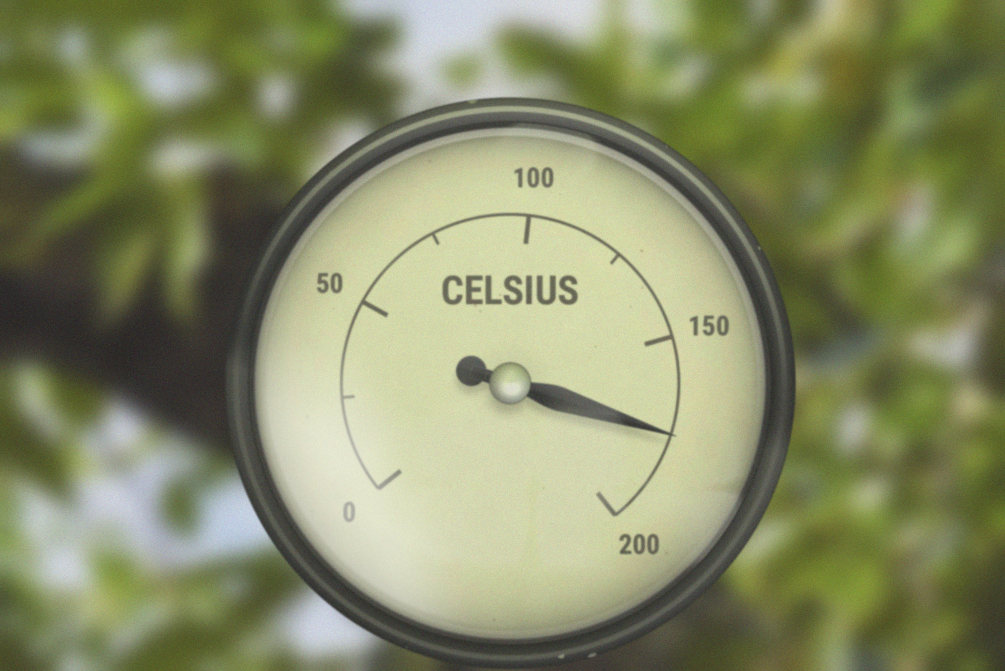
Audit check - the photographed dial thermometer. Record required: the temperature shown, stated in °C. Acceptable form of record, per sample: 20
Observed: 175
